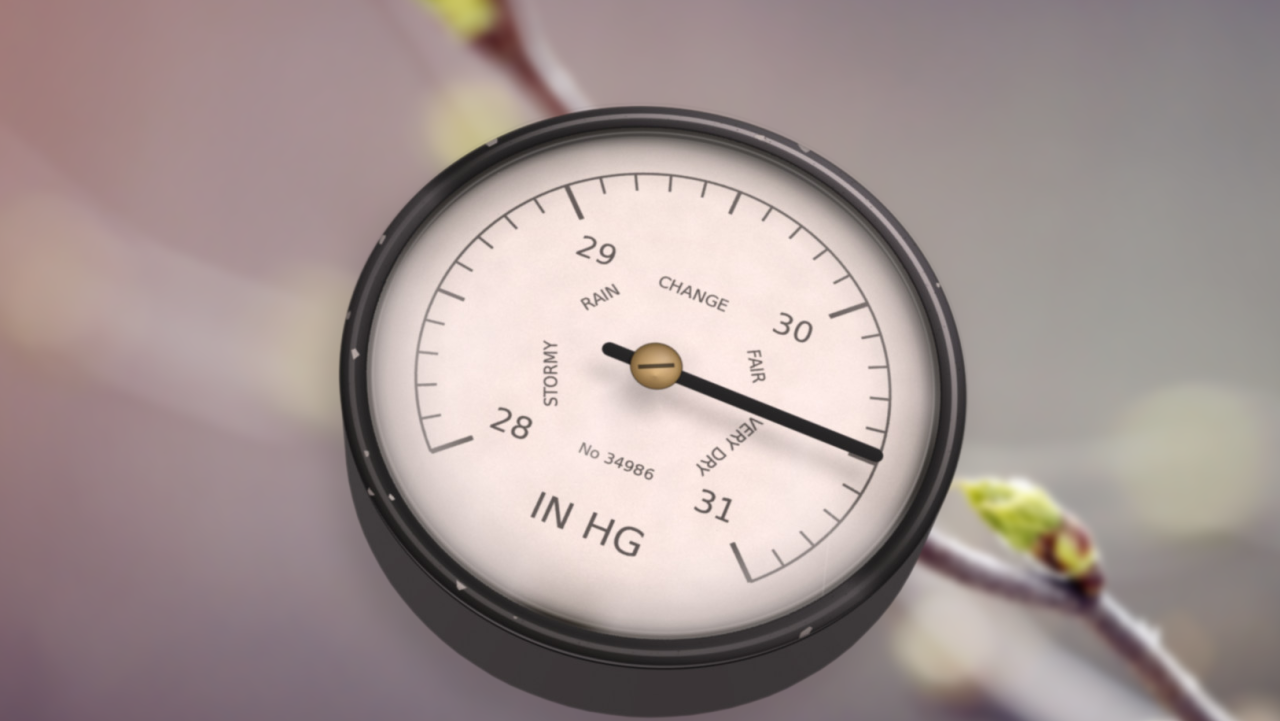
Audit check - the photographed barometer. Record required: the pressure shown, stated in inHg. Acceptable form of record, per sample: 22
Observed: 30.5
